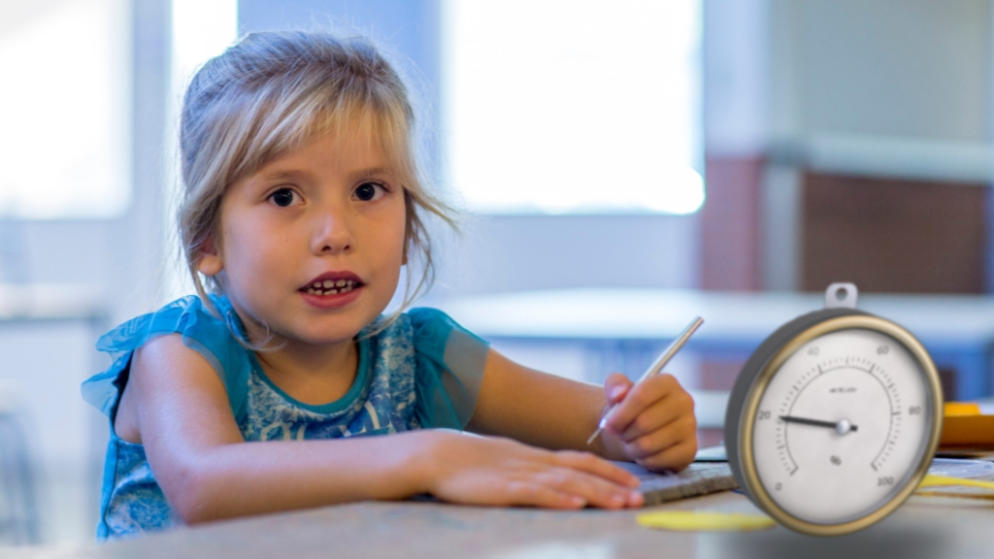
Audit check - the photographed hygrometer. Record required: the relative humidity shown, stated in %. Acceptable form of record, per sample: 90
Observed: 20
